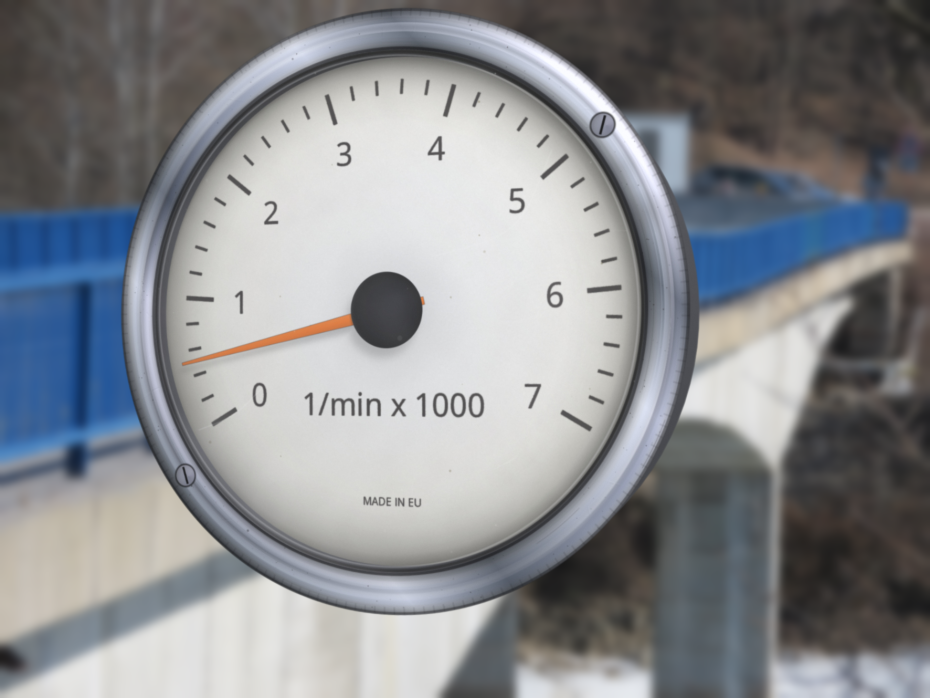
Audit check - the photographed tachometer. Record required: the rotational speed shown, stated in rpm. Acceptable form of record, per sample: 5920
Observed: 500
